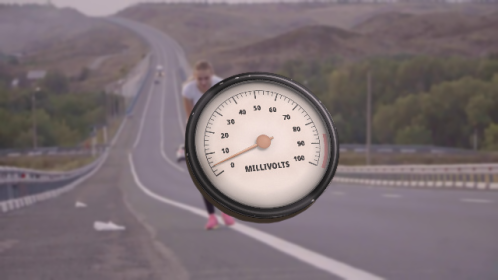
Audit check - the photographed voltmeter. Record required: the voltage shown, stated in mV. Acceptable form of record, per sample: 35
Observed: 4
